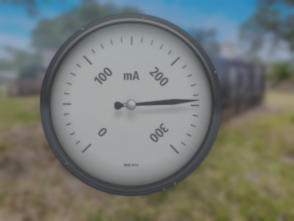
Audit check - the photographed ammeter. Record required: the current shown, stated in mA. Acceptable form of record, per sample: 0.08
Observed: 245
